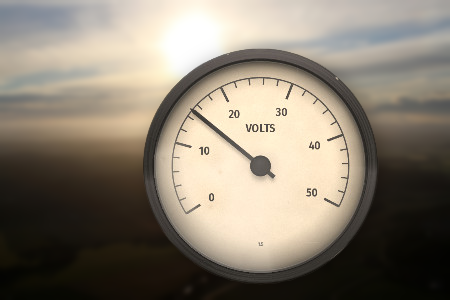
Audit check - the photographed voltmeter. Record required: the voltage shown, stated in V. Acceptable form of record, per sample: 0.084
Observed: 15
